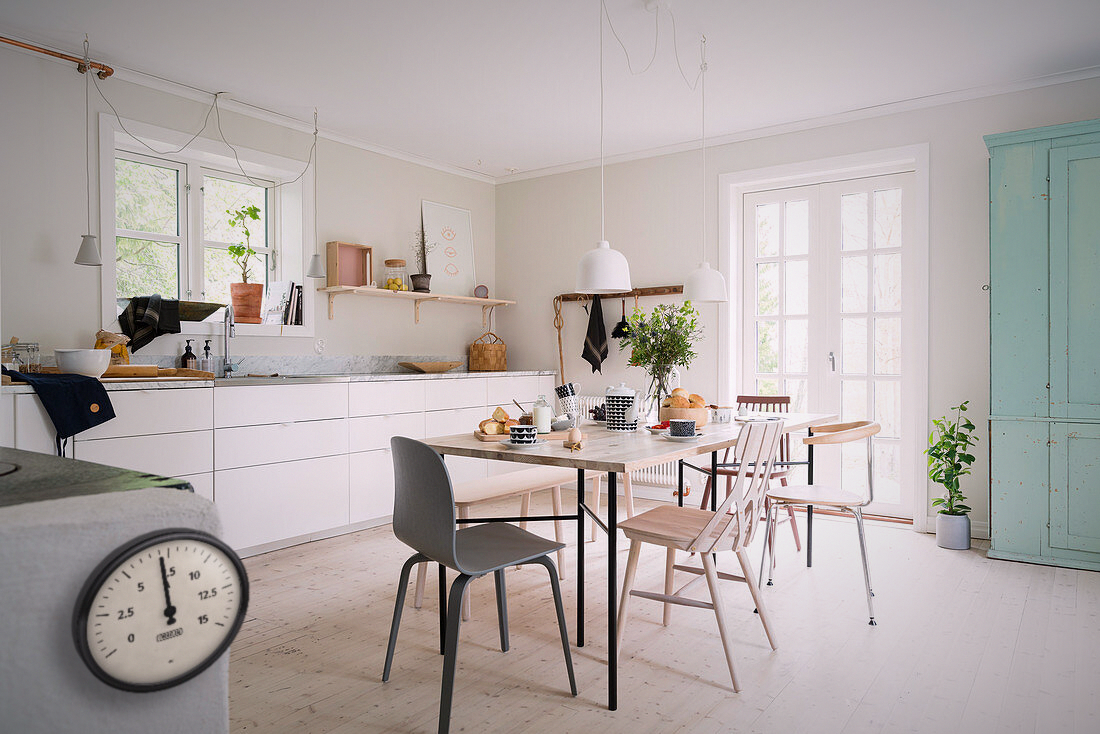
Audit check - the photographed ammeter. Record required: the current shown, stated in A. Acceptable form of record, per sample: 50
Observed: 7
